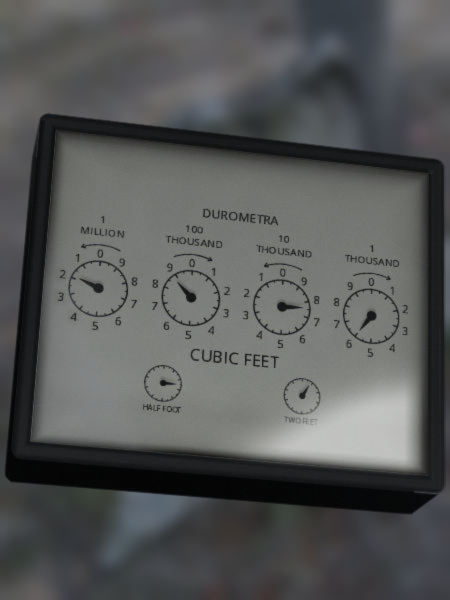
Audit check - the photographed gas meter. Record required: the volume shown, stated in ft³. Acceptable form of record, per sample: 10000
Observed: 187600
